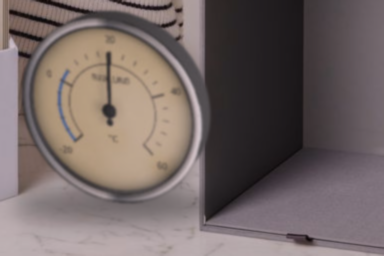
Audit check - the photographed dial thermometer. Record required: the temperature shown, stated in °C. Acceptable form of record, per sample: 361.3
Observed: 20
